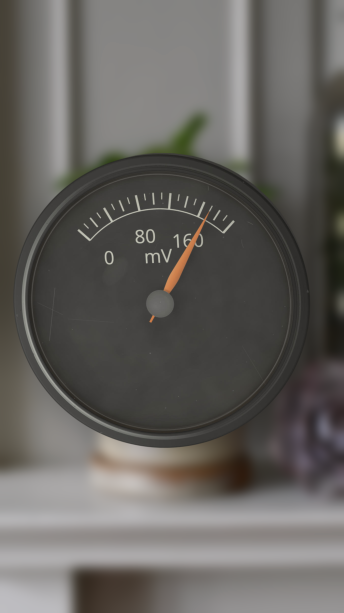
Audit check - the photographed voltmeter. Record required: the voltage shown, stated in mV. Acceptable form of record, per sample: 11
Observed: 170
